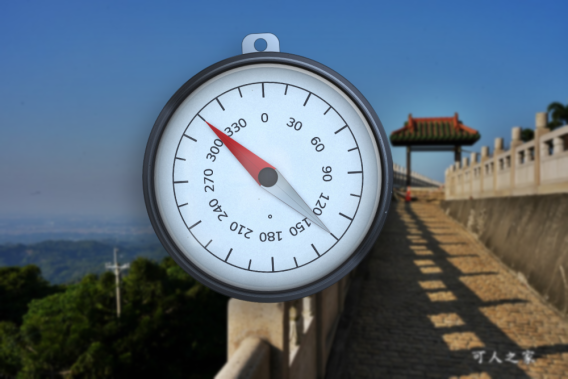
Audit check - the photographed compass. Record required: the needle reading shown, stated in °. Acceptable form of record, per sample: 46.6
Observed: 315
